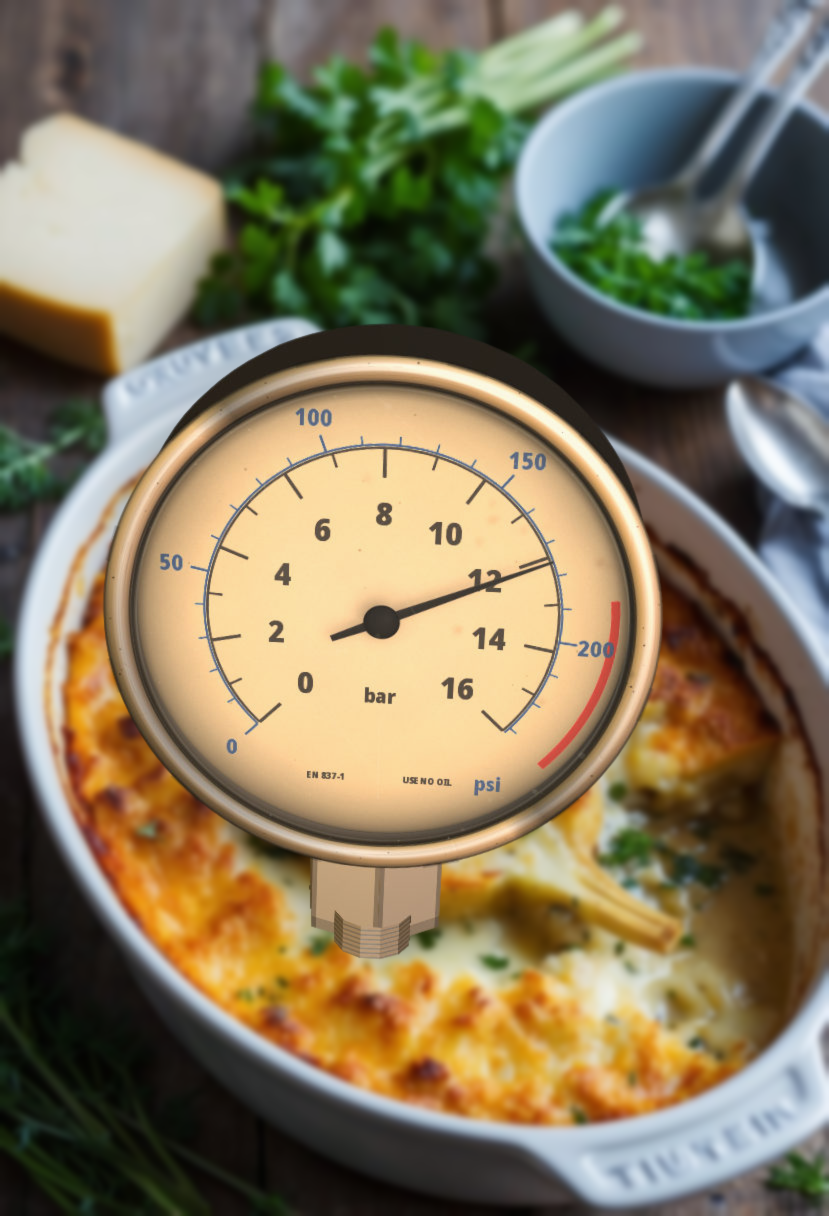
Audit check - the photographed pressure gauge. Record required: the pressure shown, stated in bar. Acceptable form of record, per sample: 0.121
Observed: 12
